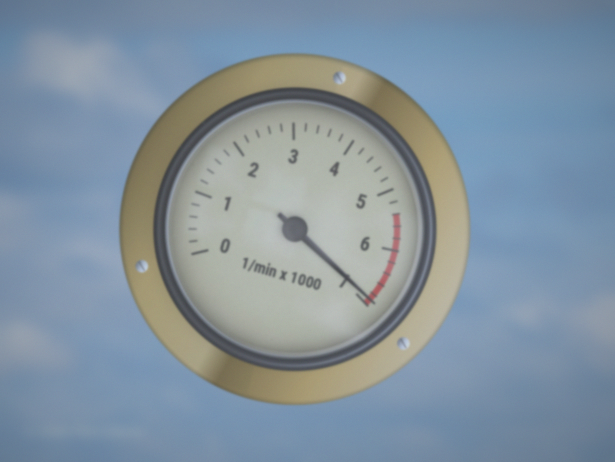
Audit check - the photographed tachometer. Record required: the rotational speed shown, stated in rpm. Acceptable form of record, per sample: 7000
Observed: 6900
